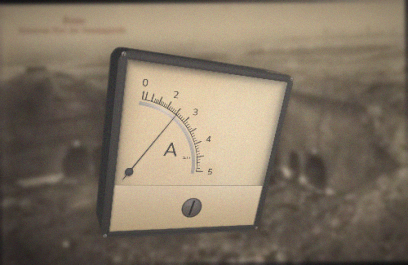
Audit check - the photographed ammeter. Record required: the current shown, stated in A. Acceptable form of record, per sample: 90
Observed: 2.5
